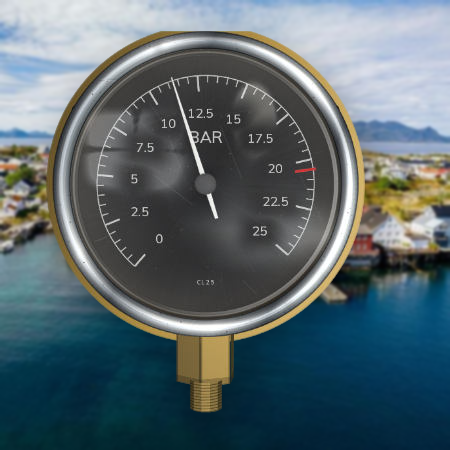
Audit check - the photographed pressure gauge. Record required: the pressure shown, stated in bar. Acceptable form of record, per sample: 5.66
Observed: 11.25
